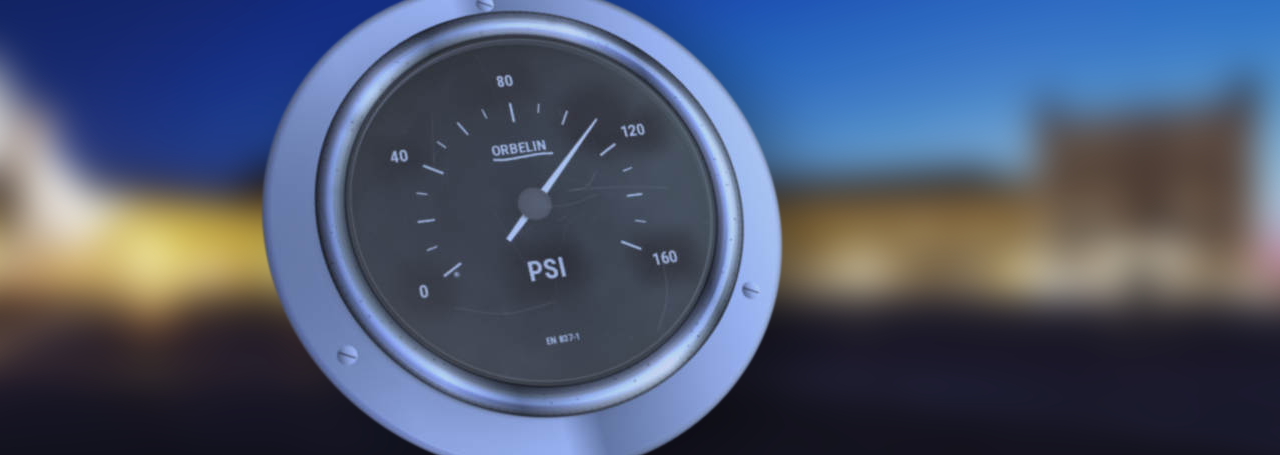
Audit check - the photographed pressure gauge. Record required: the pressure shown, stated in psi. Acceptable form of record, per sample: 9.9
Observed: 110
